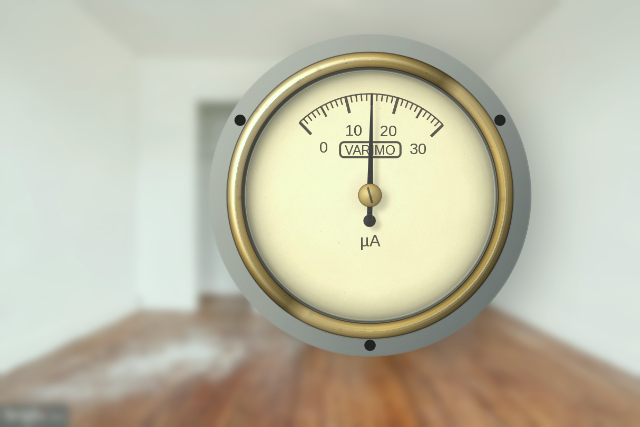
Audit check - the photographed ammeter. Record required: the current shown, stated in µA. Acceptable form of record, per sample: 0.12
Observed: 15
